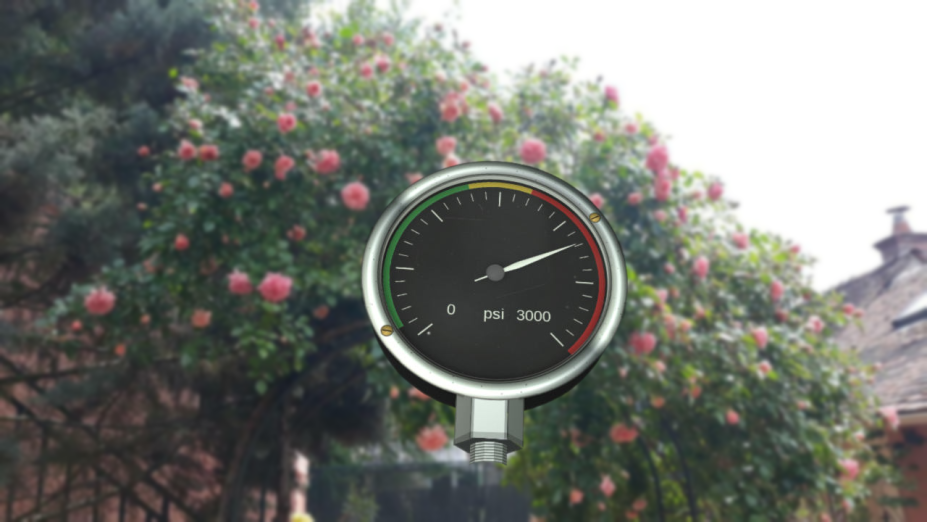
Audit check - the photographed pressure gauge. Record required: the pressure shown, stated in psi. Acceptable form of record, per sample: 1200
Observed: 2200
